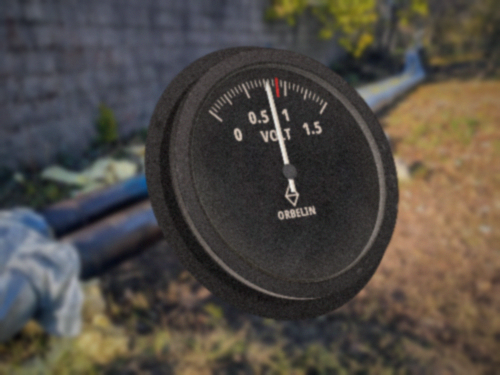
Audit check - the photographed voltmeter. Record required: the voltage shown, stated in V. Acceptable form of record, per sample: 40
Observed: 0.75
